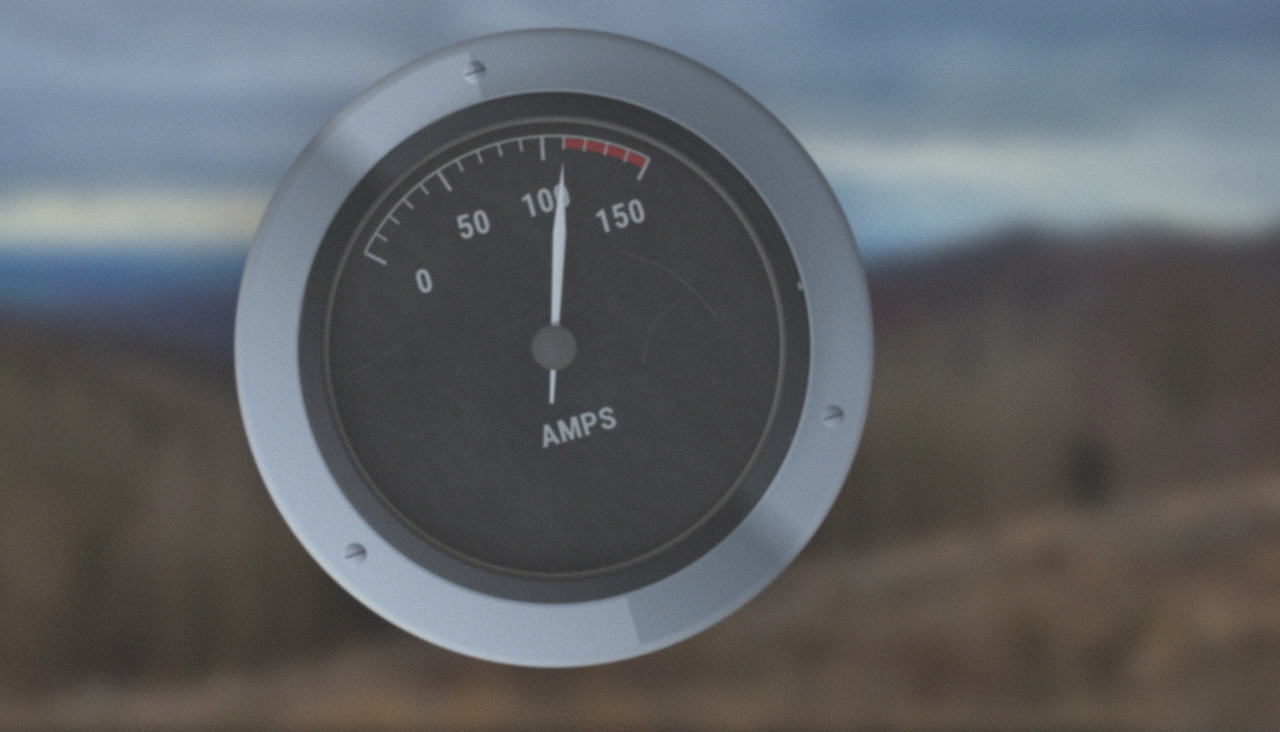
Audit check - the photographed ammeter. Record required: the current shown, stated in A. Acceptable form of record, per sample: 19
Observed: 110
